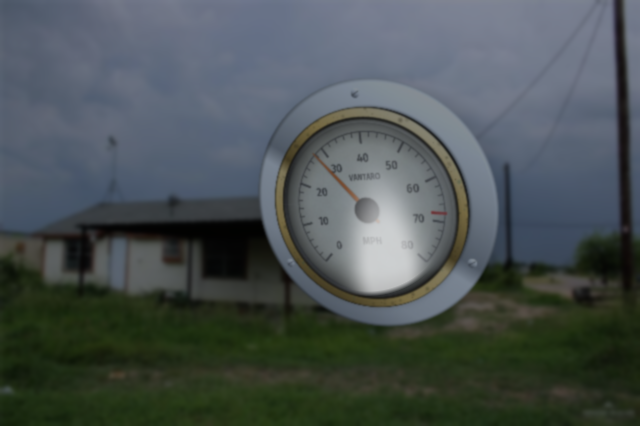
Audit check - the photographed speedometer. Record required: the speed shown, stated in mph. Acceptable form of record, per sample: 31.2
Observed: 28
